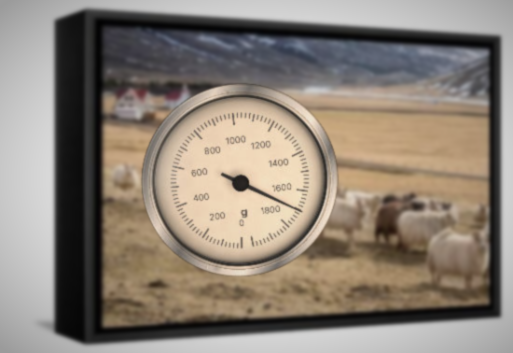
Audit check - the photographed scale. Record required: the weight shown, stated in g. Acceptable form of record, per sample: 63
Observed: 1700
